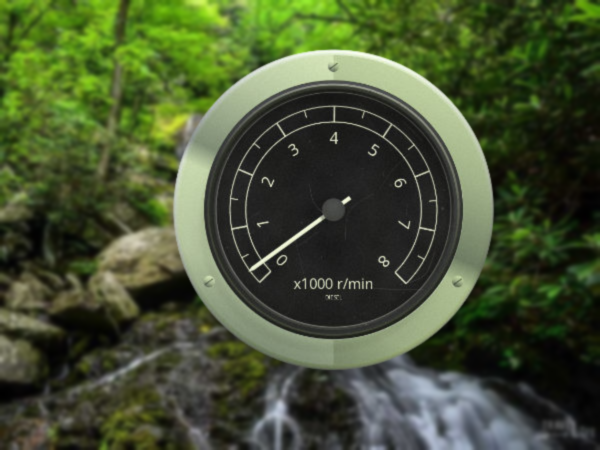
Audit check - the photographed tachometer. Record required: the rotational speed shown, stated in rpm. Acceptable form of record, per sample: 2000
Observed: 250
